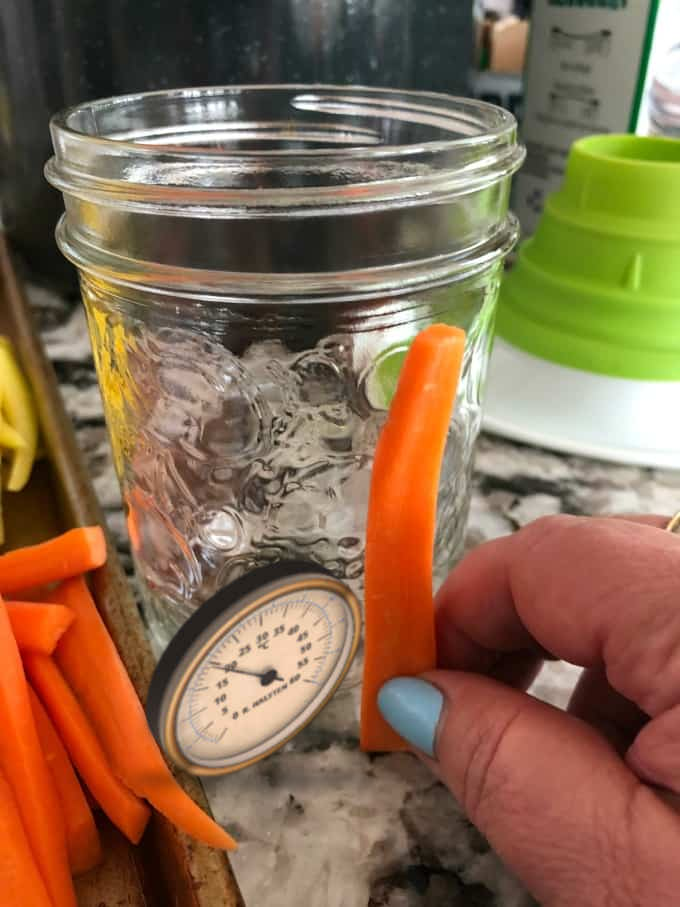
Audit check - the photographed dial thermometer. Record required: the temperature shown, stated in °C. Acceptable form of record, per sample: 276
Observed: 20
